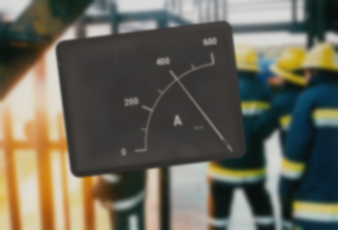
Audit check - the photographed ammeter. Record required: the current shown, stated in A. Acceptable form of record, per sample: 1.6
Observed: 400
